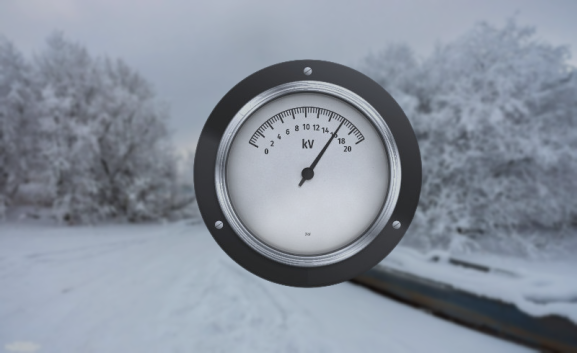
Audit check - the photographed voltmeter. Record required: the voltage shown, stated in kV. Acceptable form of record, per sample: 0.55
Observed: 16
